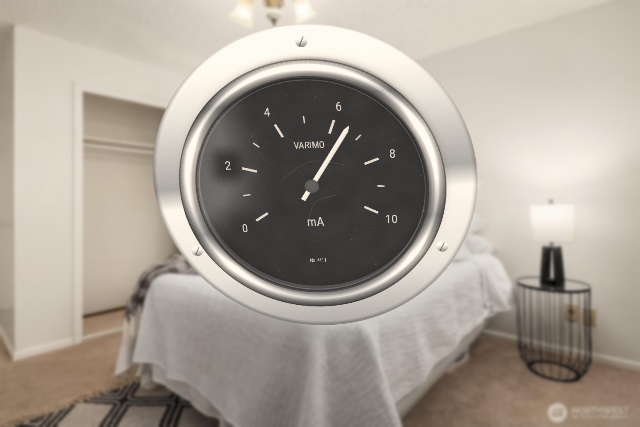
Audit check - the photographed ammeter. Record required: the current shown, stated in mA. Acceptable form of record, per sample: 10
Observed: 6.5
